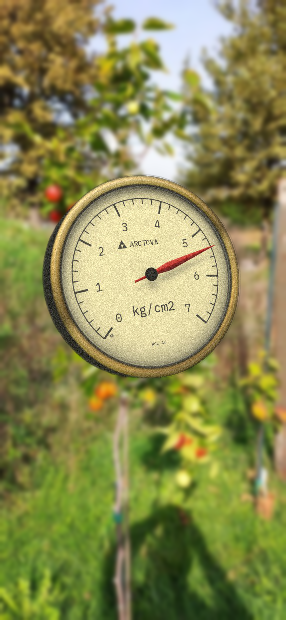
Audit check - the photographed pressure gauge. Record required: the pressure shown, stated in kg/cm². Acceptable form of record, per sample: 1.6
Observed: 5.4
